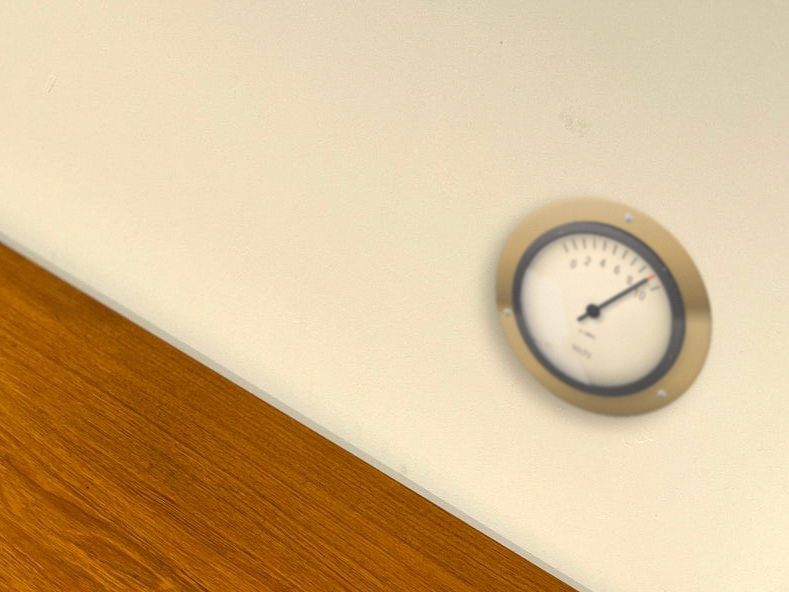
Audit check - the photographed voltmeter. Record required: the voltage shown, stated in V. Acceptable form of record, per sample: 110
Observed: 9
